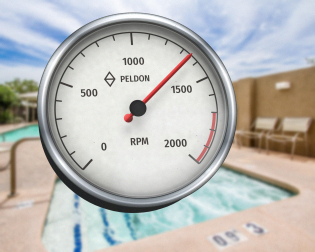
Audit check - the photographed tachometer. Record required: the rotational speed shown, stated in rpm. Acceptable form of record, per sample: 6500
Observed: 1350
